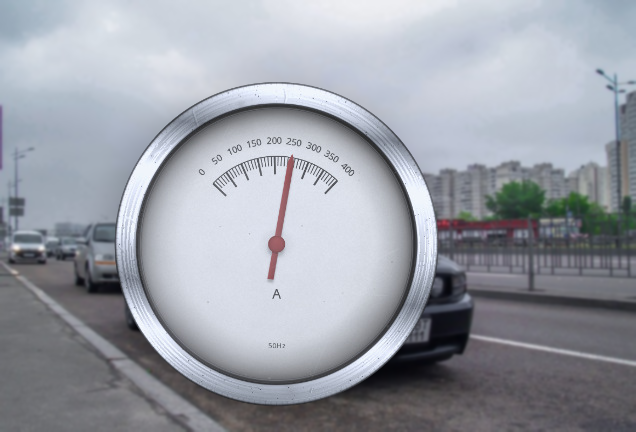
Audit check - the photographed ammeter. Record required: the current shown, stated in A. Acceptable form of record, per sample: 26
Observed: 250
